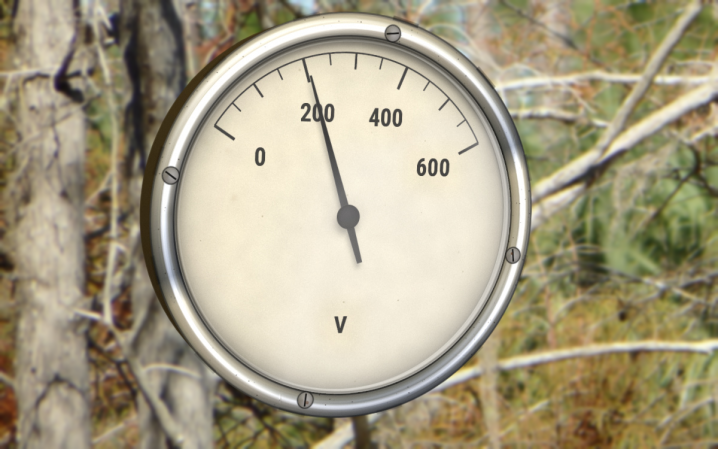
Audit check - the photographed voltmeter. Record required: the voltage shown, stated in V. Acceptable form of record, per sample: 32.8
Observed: 200
